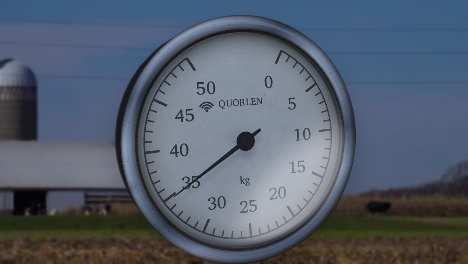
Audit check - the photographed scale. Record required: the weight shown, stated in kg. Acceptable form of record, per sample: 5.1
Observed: 35
